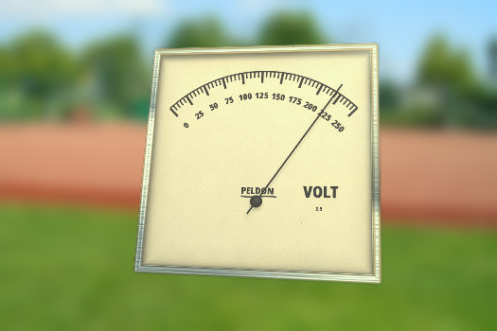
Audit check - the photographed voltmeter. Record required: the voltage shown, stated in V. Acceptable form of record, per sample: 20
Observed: 220
